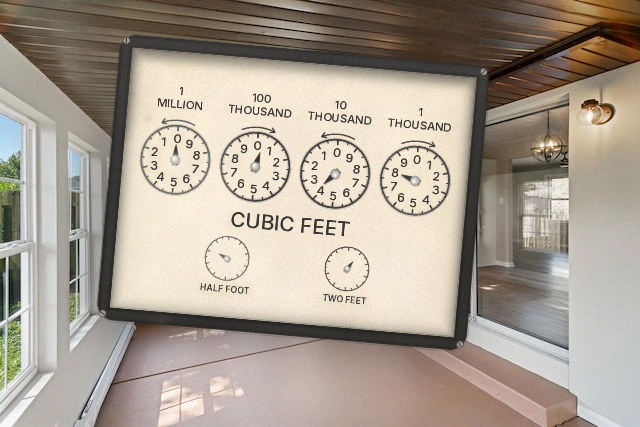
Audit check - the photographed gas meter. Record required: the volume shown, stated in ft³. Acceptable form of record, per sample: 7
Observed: 3800
